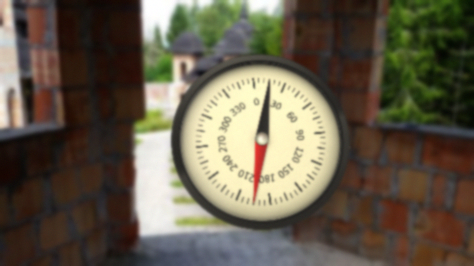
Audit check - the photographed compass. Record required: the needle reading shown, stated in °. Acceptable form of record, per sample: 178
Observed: 195
